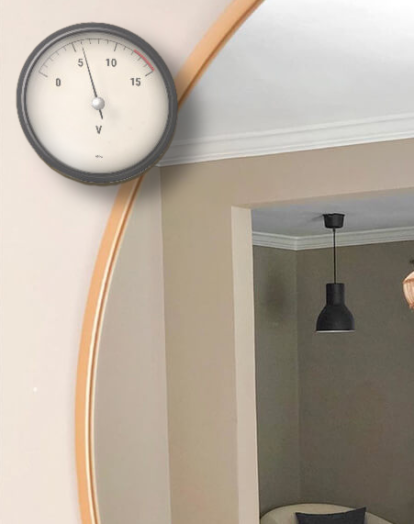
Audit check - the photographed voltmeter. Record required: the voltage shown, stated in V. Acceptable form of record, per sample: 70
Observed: 6
